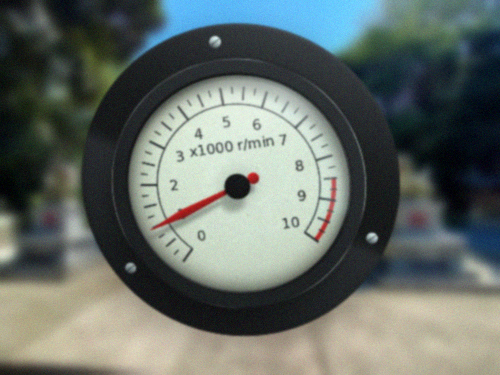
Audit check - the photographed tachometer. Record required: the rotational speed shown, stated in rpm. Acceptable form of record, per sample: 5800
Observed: 1000
